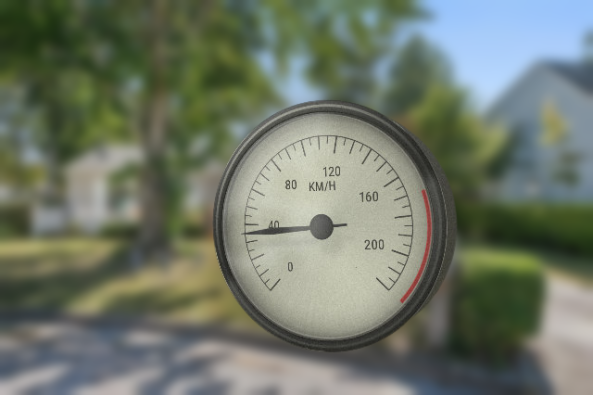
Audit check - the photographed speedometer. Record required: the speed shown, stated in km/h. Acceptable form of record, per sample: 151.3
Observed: 35
